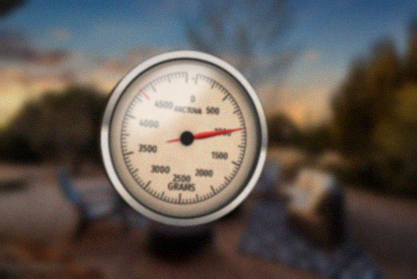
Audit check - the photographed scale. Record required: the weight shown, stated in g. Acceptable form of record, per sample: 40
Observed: 1000
